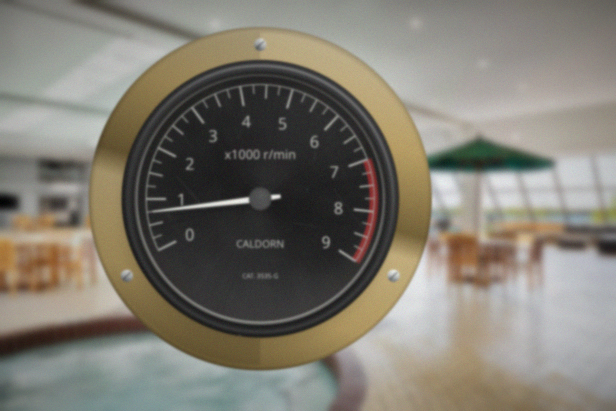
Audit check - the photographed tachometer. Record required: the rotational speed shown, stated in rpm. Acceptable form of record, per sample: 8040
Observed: 750
